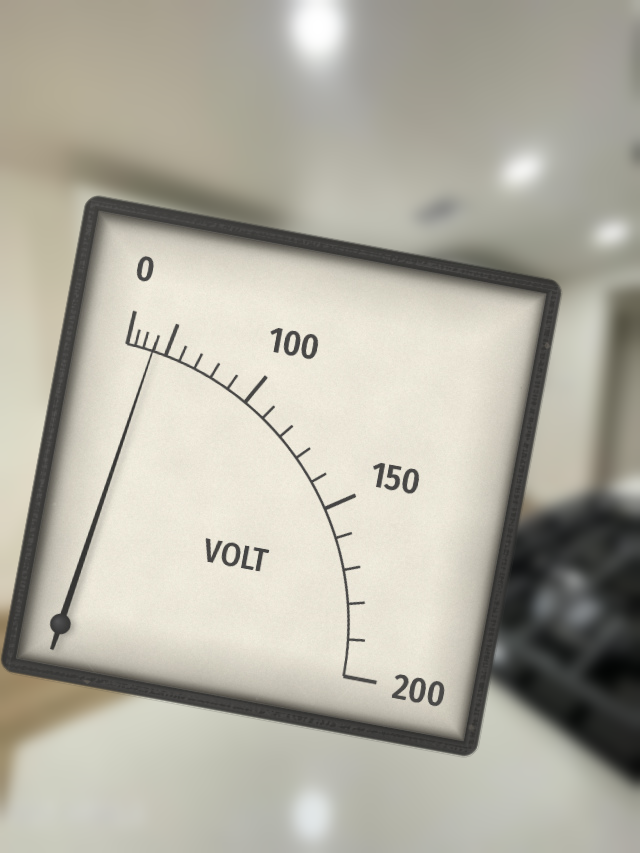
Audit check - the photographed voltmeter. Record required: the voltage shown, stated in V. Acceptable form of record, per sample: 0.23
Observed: 40
